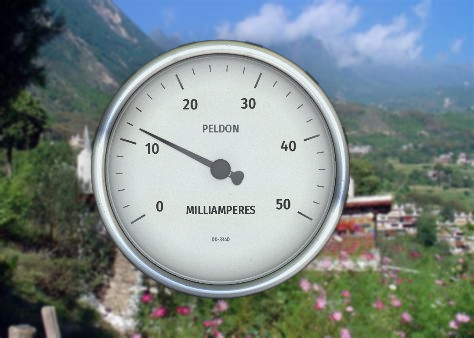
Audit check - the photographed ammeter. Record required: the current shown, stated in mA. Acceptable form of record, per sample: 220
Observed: 12
